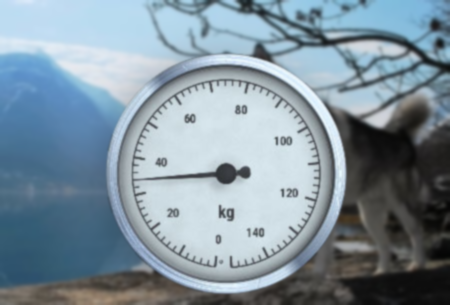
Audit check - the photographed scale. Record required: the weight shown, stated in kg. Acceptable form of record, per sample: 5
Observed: 34
